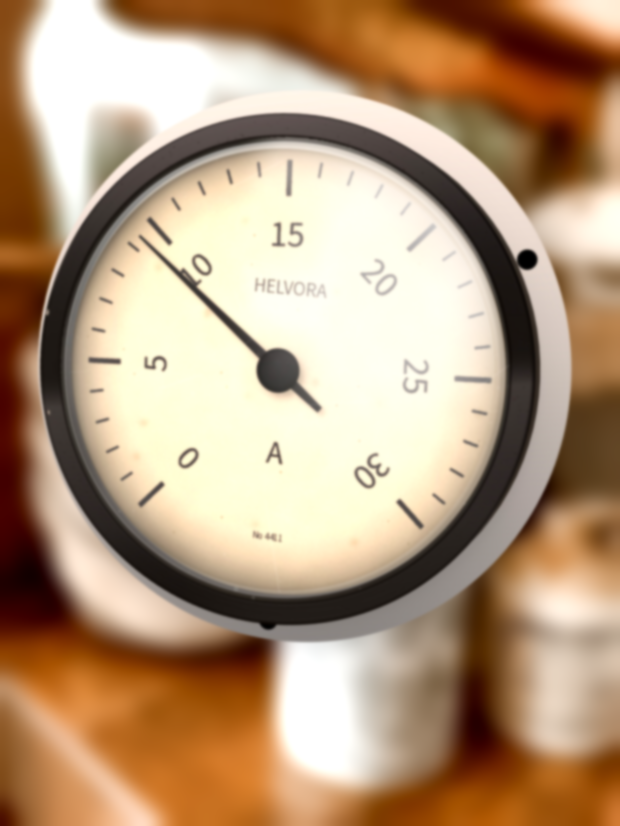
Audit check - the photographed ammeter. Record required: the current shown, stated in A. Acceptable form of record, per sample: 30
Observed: 9.5
